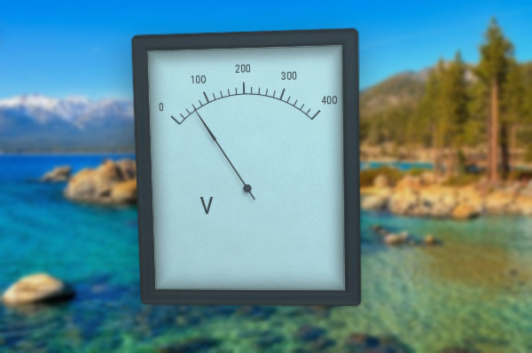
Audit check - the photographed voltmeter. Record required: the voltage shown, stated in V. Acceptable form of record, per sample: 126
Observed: 60
